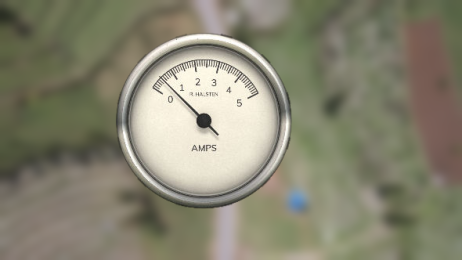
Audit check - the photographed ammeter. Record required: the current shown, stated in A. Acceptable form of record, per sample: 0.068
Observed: 0.5
